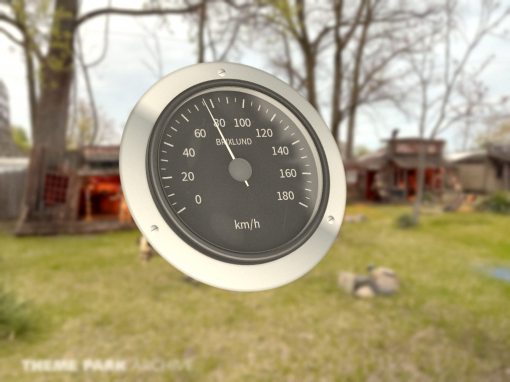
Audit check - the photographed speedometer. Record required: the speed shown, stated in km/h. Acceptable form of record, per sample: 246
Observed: 75
